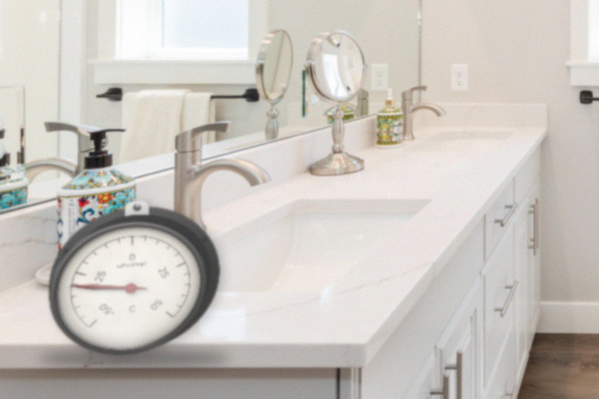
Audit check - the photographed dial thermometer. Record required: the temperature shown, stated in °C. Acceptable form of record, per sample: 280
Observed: -30
